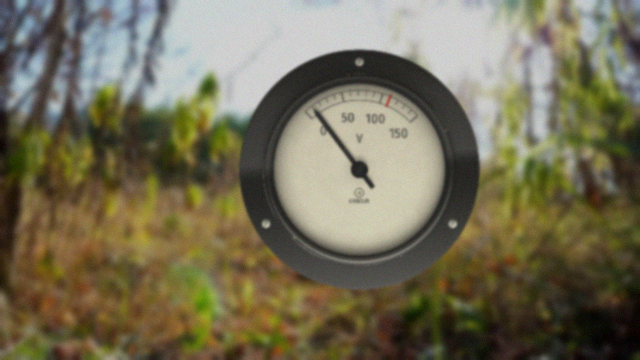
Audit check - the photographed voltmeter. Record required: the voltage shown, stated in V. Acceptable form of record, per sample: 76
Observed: 10
